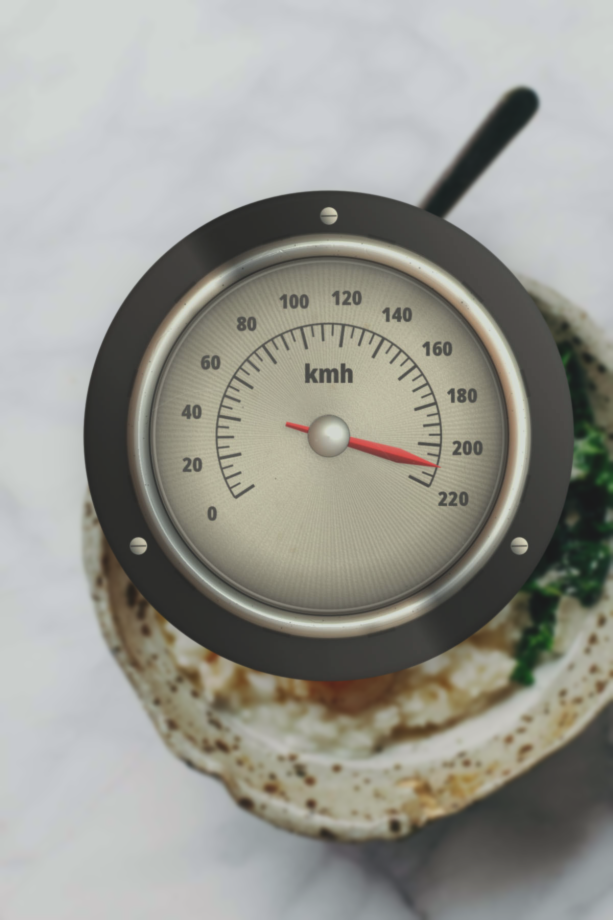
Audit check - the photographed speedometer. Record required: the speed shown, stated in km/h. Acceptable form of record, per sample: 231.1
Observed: 210
